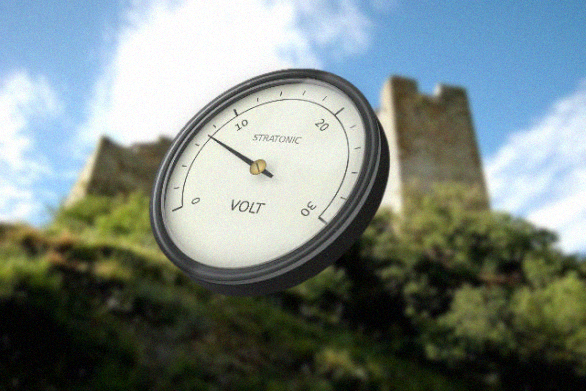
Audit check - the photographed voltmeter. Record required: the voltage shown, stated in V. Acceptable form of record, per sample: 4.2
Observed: 7
